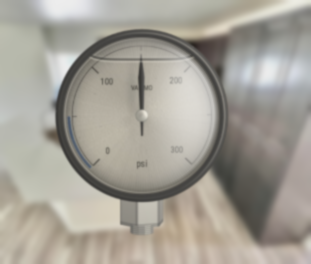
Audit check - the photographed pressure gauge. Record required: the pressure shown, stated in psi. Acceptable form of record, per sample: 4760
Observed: 150
